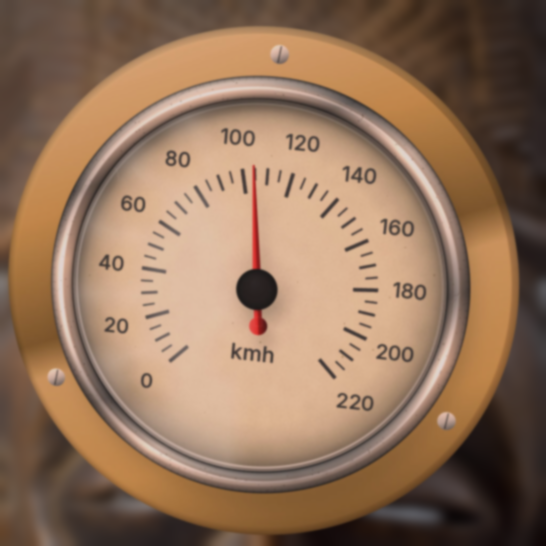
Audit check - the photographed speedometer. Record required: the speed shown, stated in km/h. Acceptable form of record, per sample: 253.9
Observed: 105
